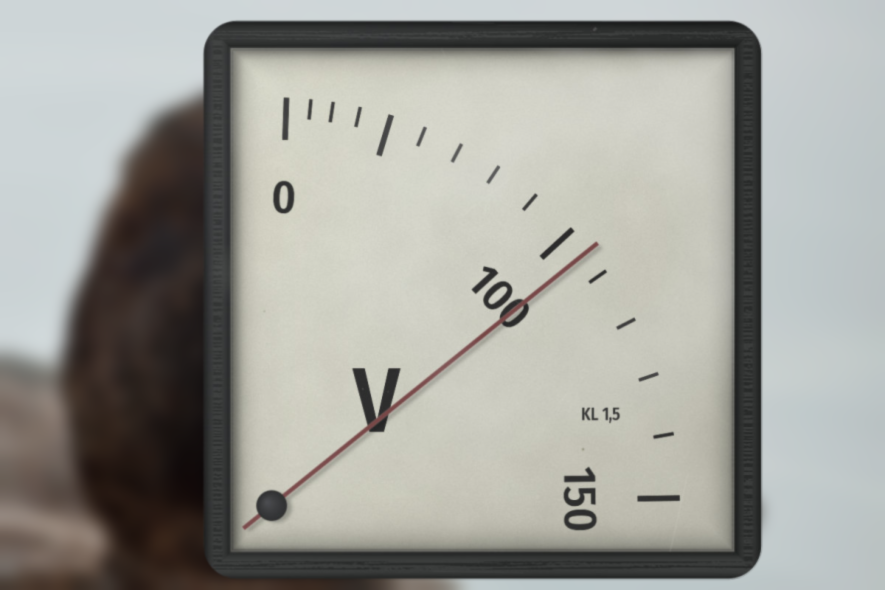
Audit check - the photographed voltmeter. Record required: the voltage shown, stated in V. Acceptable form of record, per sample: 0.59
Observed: 105
